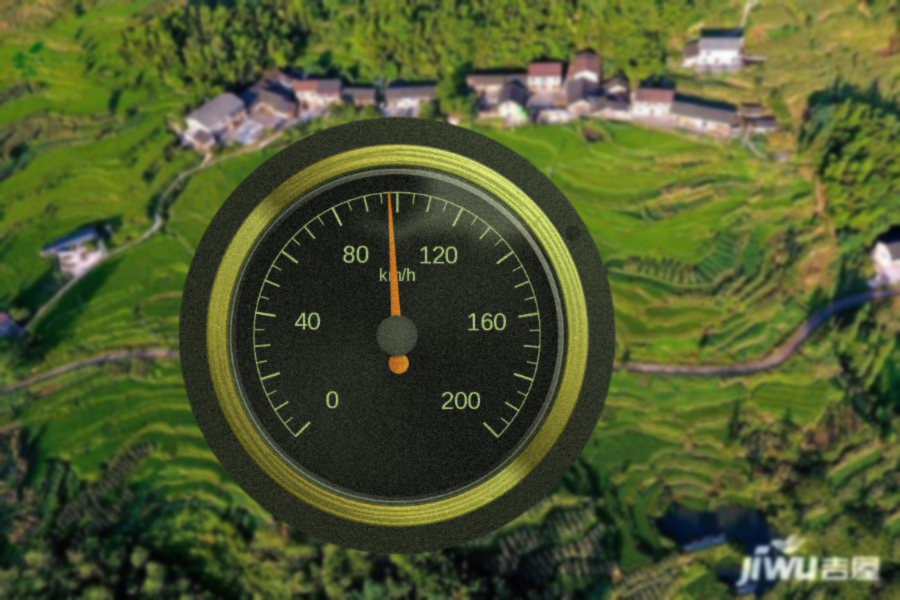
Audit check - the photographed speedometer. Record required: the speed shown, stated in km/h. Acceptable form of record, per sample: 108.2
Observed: 97.5
